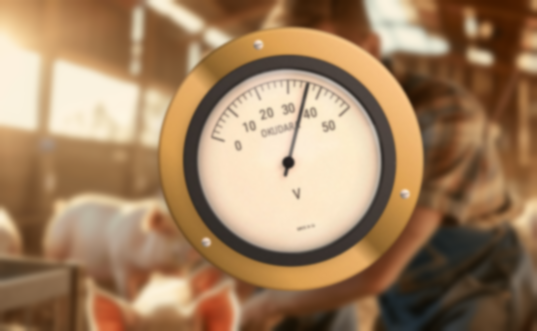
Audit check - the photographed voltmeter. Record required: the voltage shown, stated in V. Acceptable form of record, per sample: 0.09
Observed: 36
